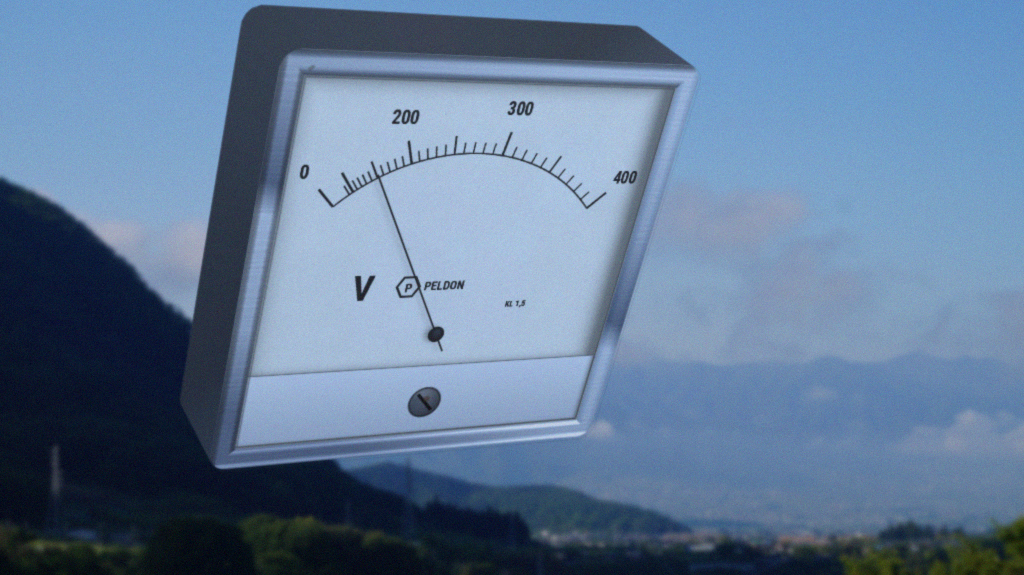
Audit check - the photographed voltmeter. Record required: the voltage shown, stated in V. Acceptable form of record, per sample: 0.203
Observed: 150
